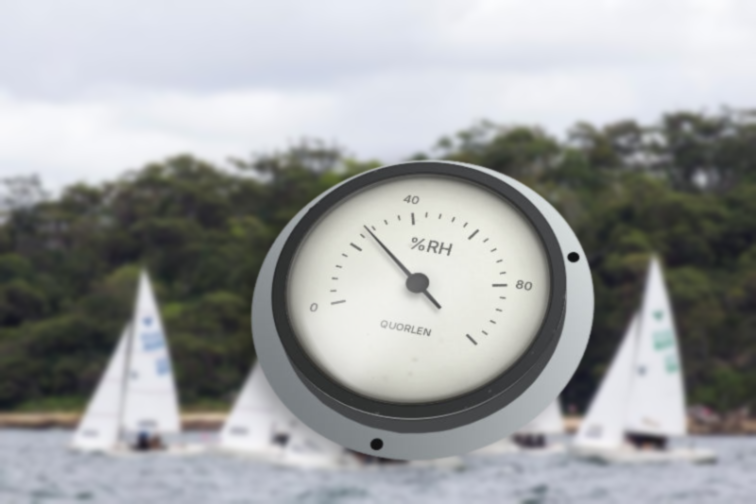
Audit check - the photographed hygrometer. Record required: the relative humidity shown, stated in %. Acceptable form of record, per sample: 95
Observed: 26
